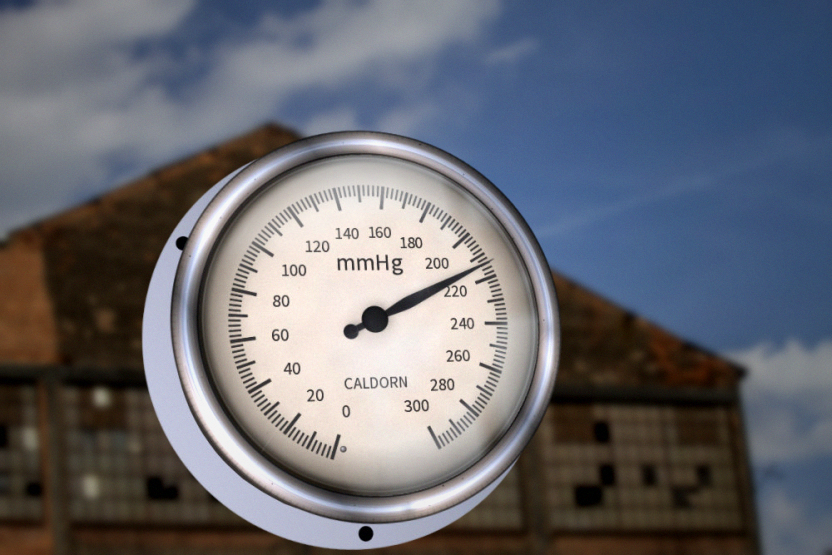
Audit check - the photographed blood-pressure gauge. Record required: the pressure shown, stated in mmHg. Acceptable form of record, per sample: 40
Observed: 214
